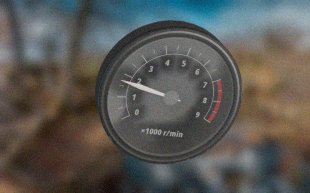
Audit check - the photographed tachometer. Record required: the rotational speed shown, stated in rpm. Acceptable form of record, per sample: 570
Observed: 1750
